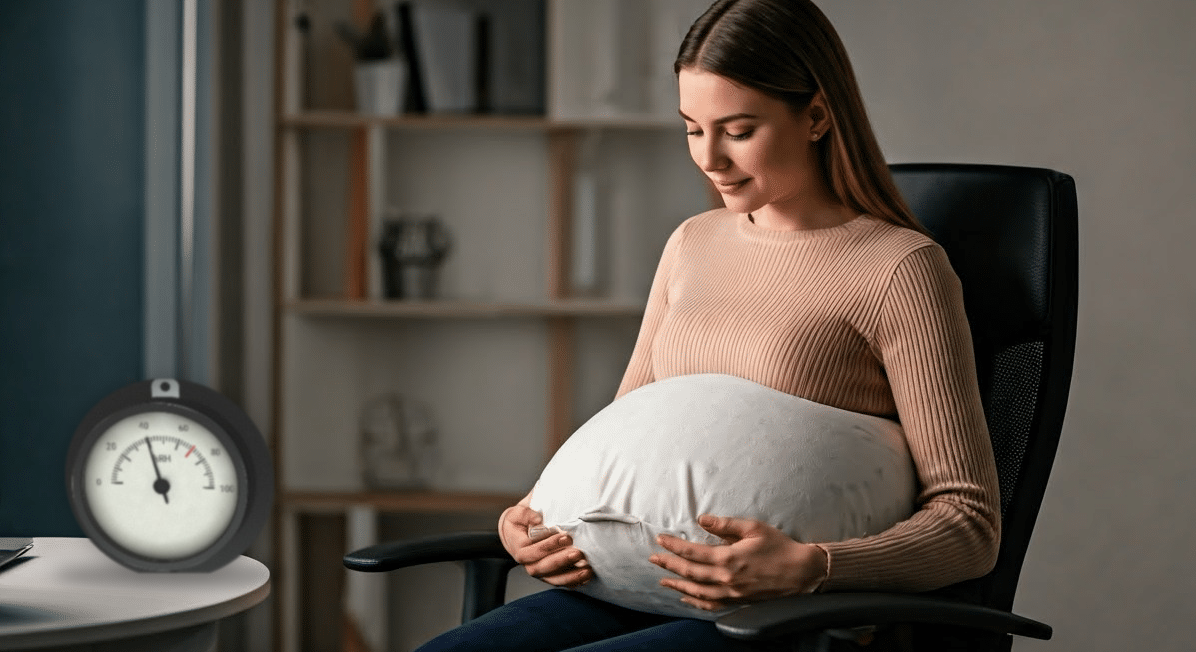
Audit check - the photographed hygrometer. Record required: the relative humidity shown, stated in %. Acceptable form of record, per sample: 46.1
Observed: 40
